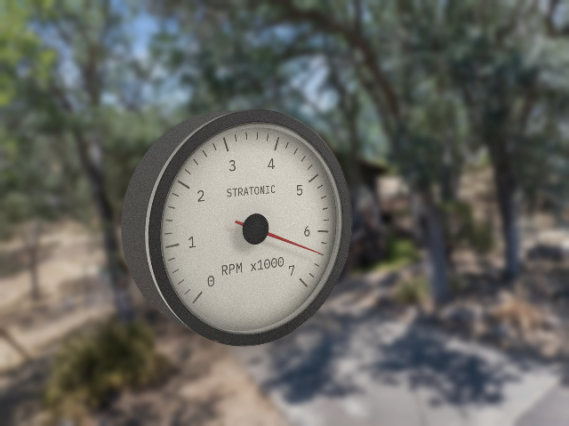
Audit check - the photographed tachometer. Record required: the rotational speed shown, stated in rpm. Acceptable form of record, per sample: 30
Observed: 6400
